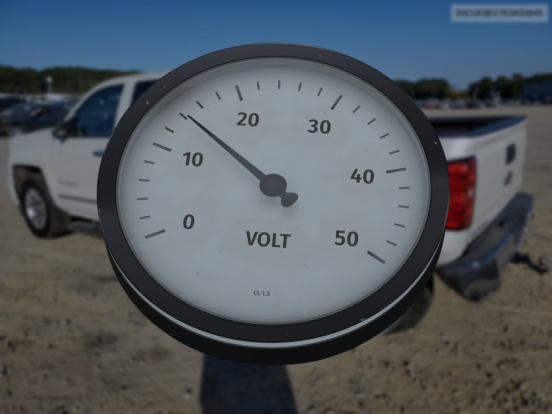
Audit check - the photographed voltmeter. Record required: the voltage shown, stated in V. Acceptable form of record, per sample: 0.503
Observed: 14
